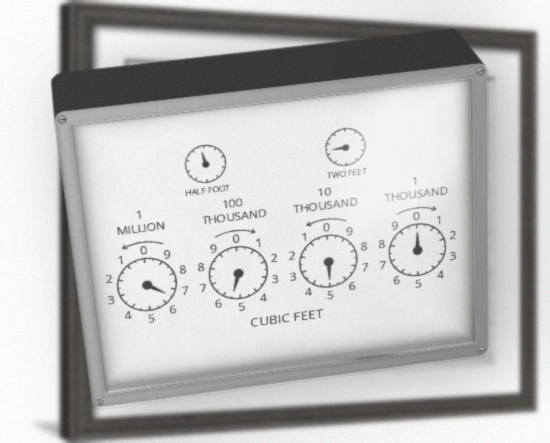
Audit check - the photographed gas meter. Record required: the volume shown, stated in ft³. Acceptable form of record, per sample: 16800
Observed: 655000
